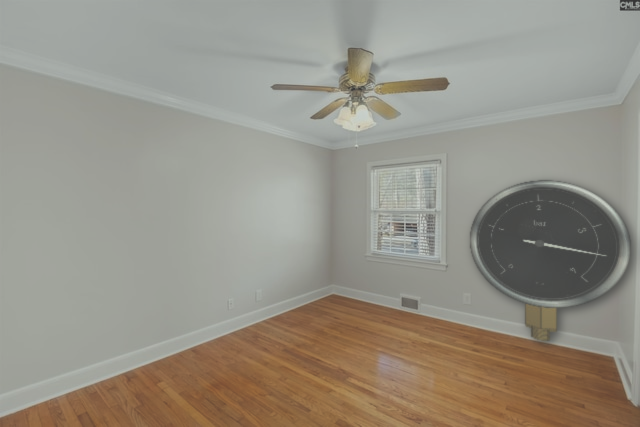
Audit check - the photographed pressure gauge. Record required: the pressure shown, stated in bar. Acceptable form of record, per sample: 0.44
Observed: 3.5
